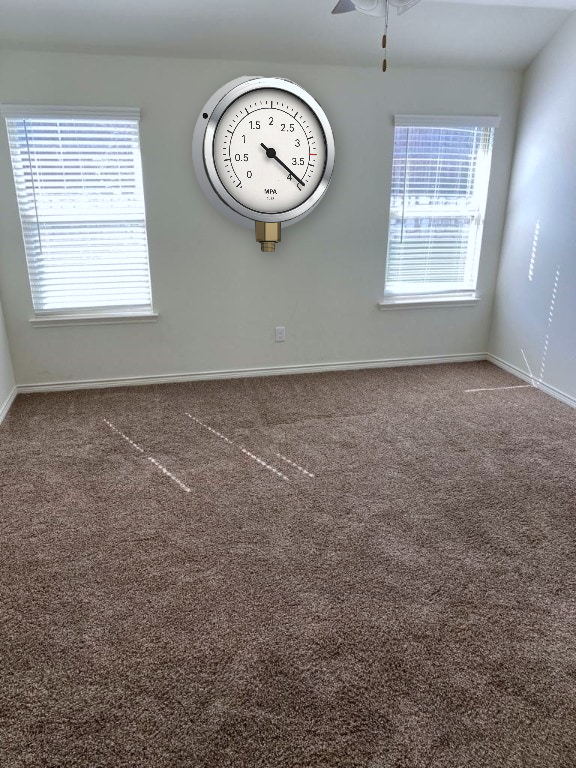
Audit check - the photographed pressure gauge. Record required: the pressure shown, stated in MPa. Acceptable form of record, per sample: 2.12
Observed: 3.9
